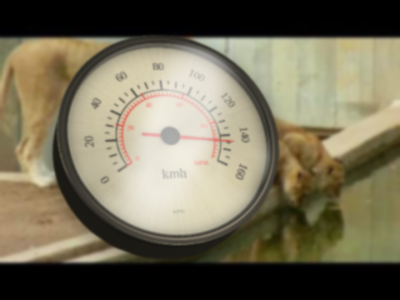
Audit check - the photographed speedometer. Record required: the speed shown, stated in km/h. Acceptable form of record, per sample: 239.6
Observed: 145
